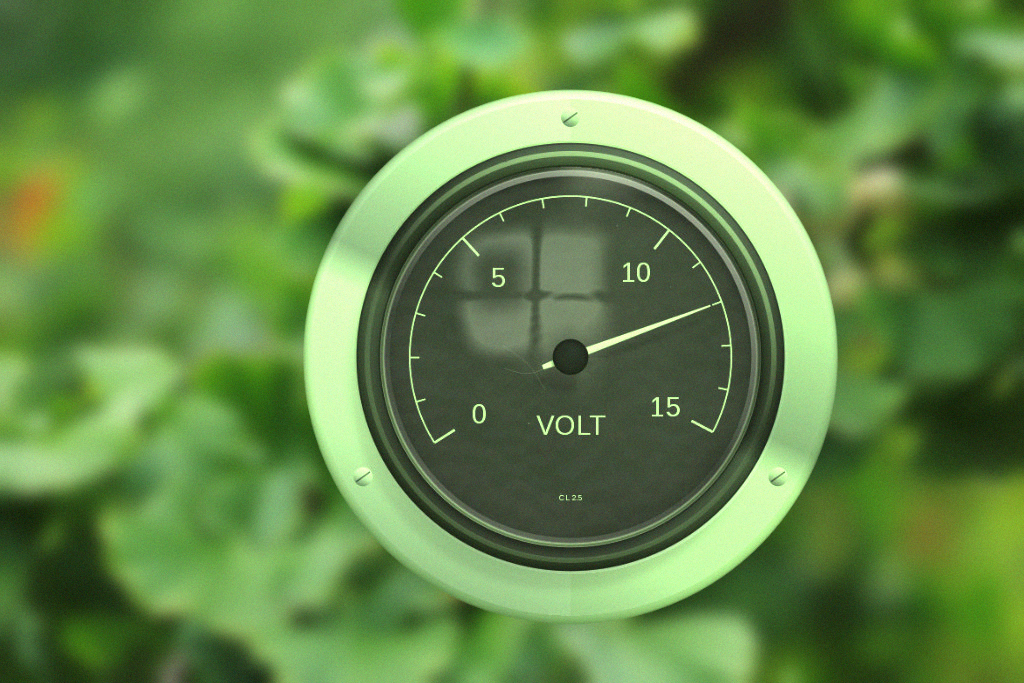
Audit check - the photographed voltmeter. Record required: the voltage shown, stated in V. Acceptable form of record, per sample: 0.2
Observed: 12
